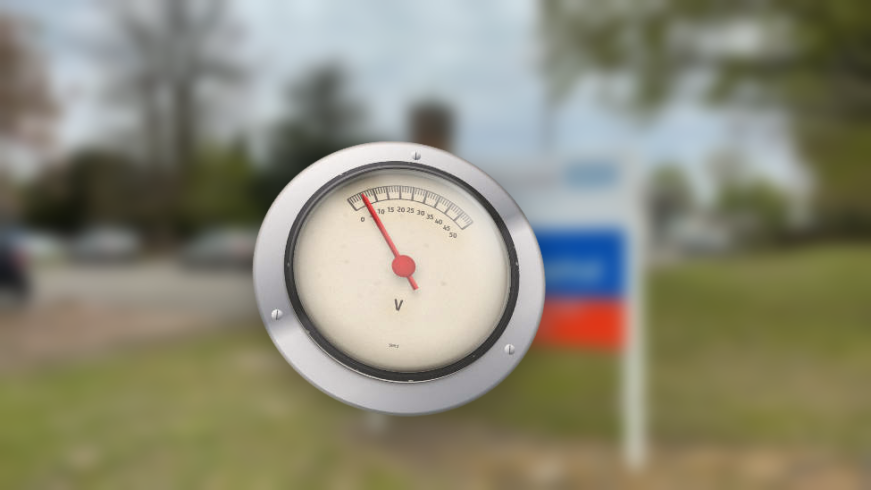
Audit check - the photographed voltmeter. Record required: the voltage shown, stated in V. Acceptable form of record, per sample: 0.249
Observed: 5
